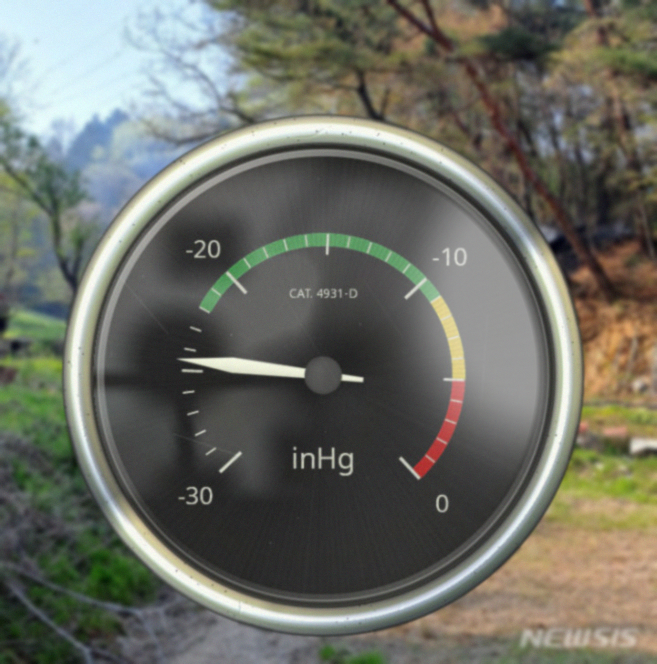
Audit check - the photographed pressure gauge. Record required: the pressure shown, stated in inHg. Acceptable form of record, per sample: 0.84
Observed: -24.5
